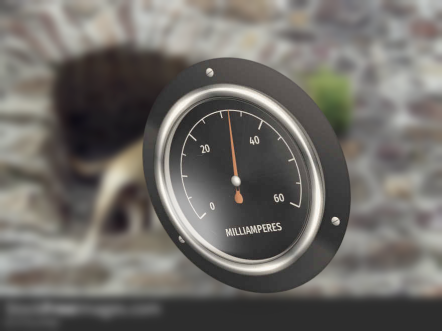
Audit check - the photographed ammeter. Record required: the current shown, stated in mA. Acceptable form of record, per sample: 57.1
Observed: 32.5
